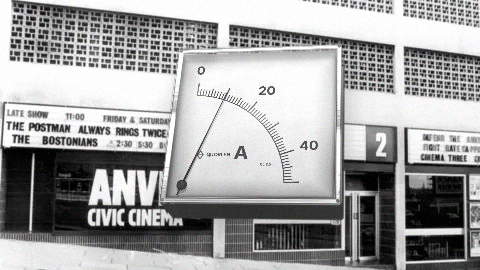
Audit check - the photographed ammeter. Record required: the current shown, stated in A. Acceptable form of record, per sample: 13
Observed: 10
